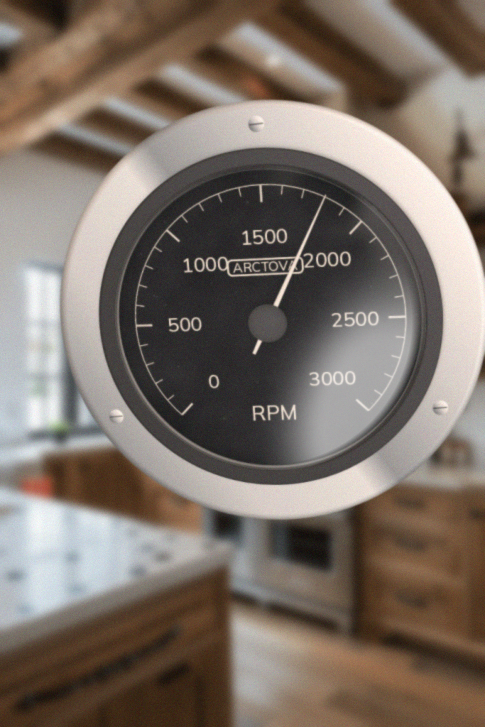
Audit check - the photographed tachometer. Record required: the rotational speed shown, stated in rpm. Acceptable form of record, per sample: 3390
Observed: 1800
